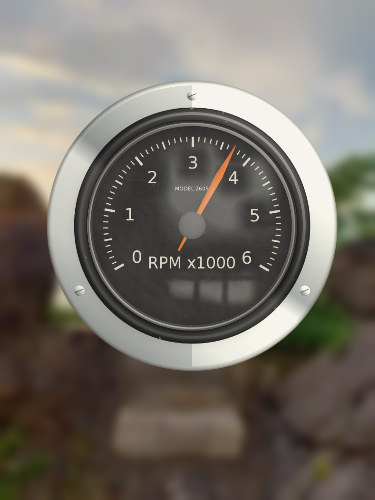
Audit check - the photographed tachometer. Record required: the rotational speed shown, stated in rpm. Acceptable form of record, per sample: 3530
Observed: 3700
